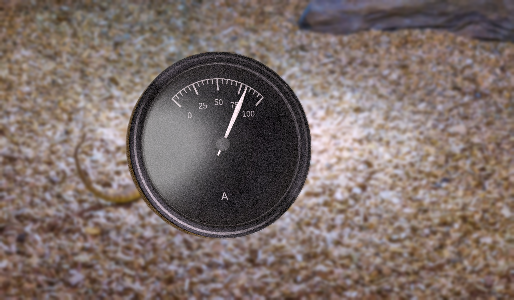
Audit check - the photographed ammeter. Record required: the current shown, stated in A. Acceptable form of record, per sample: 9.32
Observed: 80
